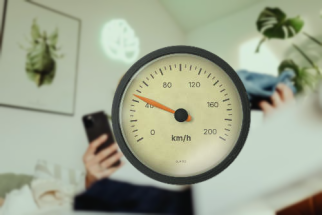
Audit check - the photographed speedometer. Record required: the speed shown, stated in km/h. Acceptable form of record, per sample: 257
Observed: 45
